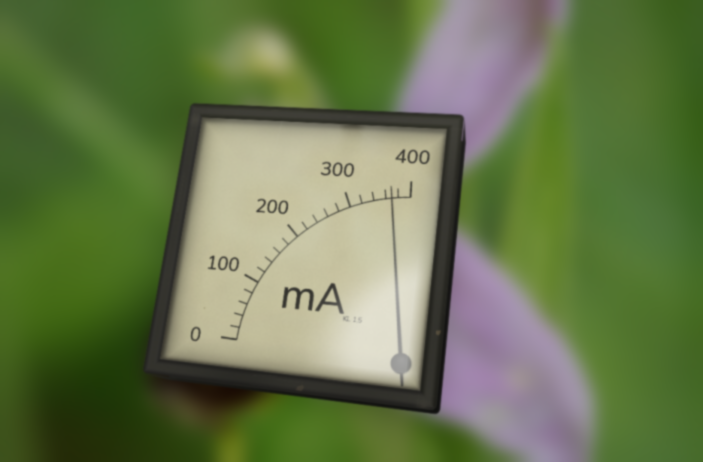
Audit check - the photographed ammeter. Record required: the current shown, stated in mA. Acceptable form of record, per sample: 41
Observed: 370
